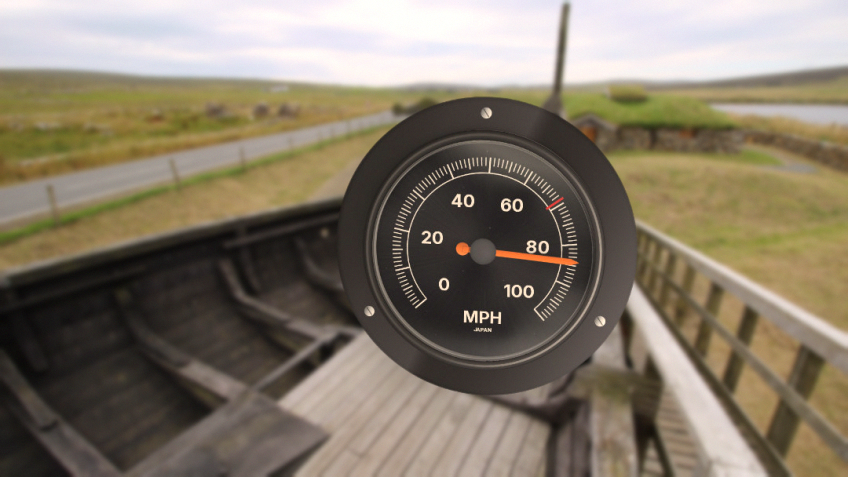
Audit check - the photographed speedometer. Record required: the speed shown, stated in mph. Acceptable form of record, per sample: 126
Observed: 84
